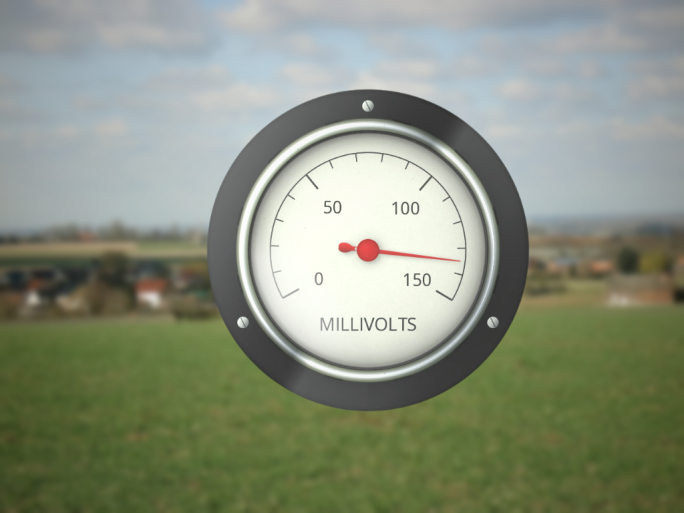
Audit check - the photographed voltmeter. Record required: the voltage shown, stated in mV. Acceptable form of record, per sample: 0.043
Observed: 135
